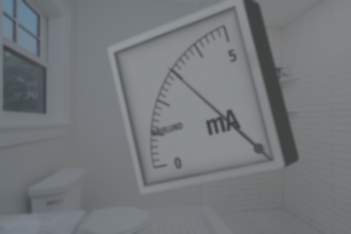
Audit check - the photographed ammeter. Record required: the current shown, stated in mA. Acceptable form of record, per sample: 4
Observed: 3
